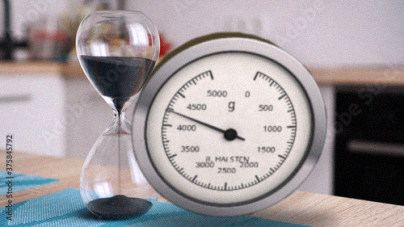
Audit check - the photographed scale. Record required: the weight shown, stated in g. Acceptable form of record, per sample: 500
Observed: 4250
